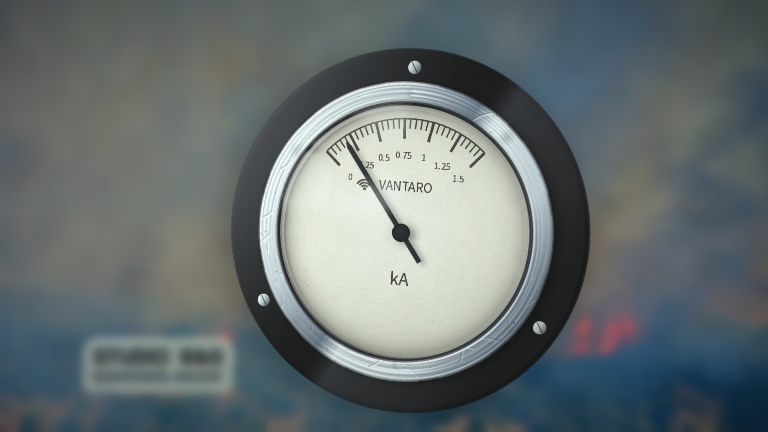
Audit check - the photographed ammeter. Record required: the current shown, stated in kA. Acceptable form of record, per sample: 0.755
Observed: 0.2
